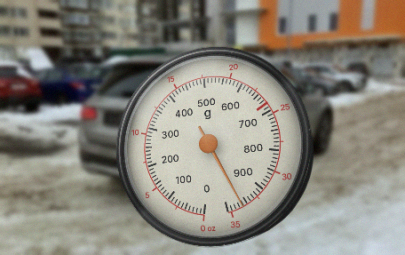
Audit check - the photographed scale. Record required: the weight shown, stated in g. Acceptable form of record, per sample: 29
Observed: 960
